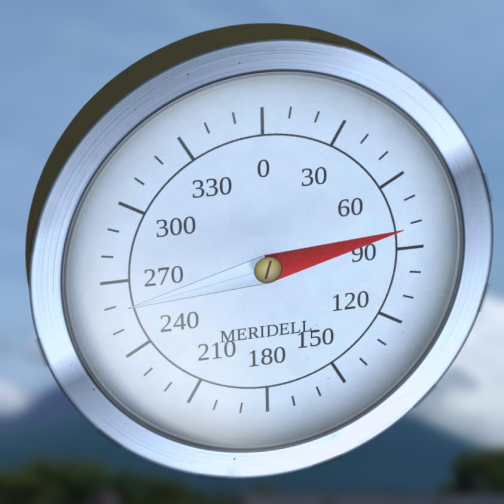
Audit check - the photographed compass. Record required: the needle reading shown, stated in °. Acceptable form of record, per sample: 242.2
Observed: 80
